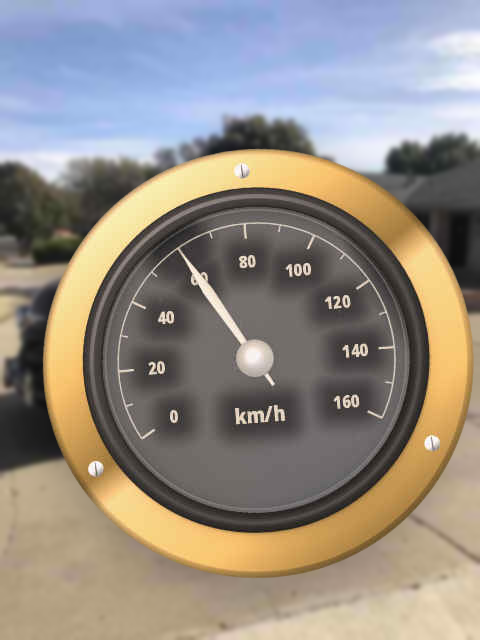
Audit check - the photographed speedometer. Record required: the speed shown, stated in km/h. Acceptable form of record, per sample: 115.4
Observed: 60
